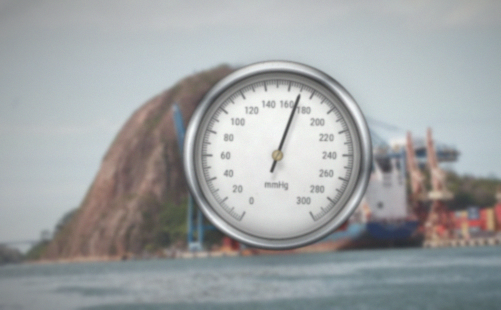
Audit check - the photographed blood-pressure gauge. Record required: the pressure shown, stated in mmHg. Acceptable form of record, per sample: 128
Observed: 170
